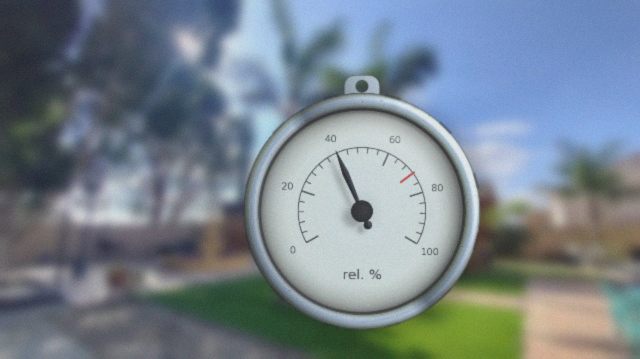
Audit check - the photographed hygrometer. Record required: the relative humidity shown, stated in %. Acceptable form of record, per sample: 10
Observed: 40
